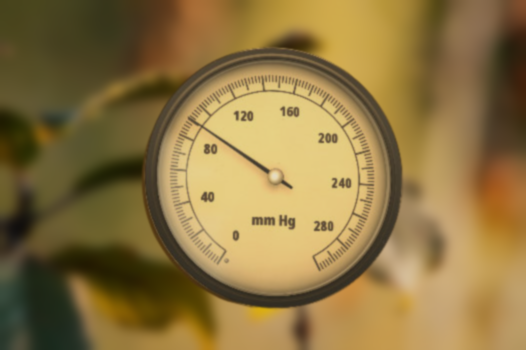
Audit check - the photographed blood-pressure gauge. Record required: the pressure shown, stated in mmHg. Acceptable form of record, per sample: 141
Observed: 90
